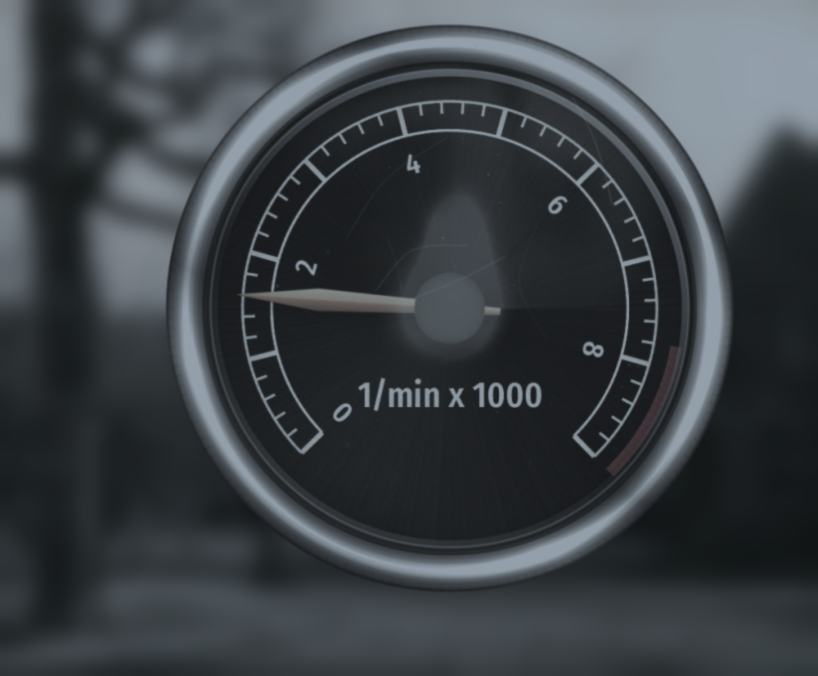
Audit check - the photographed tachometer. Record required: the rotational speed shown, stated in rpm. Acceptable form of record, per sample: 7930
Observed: 1600
